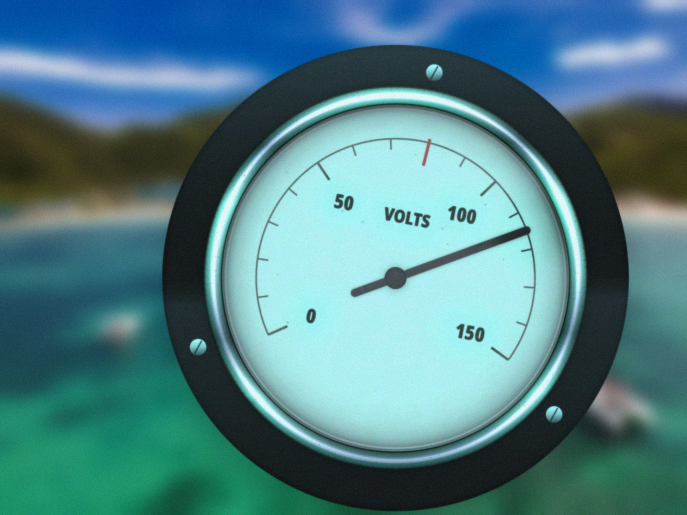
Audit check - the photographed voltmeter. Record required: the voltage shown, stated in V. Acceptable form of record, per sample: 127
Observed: 115
